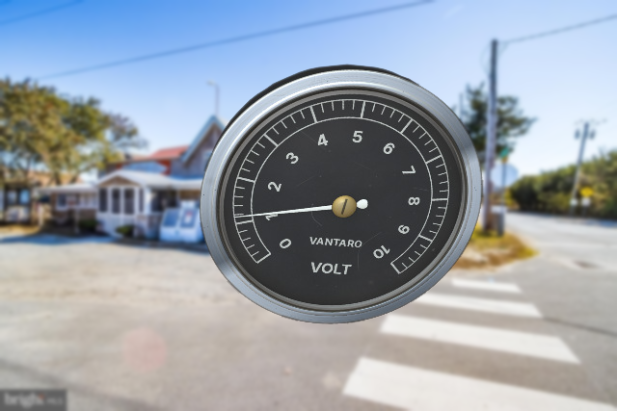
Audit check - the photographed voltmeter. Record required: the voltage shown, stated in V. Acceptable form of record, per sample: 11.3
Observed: 1.2
